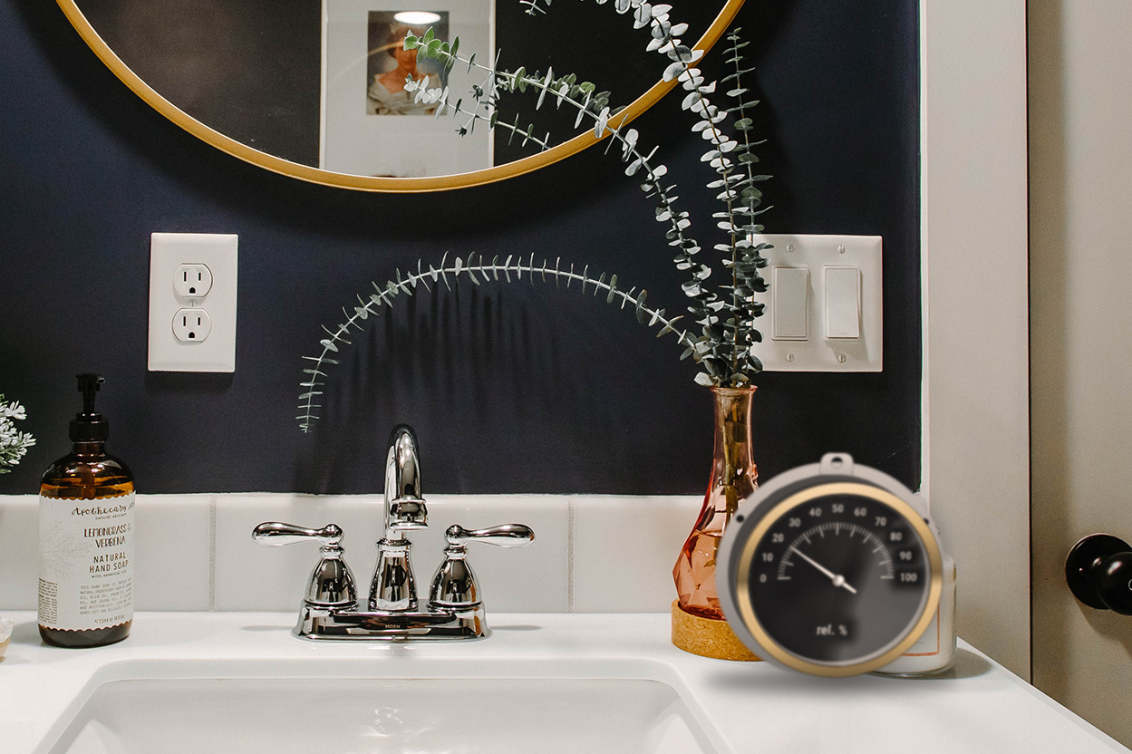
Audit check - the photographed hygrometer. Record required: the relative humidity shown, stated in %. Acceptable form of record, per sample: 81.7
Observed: 20
